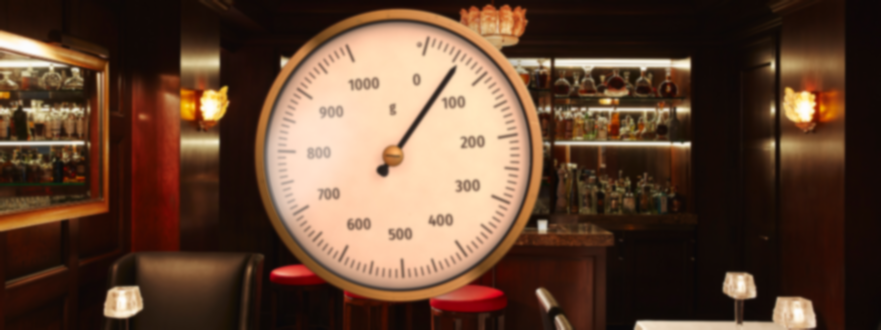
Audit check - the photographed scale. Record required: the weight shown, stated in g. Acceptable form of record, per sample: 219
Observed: 60
